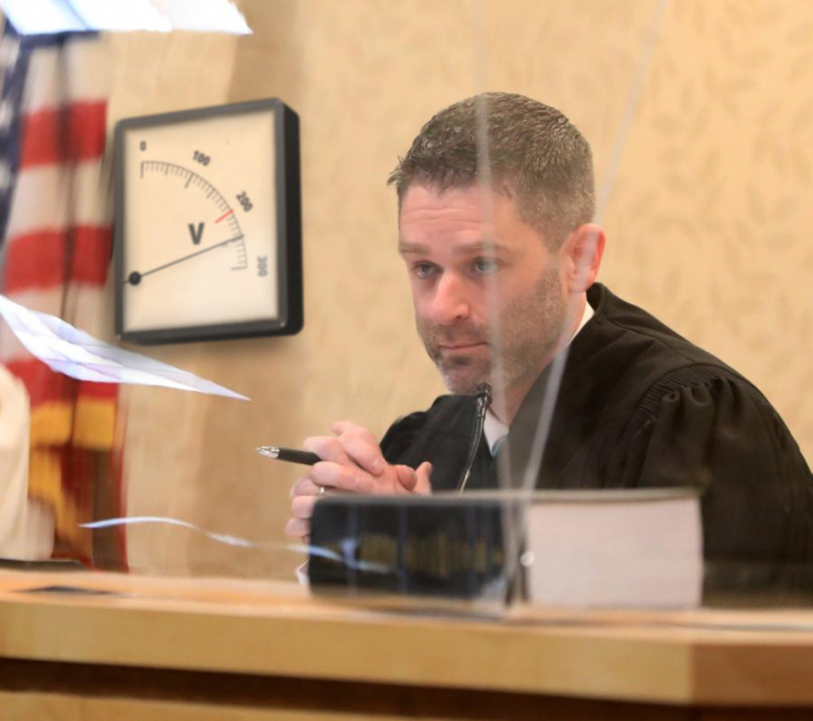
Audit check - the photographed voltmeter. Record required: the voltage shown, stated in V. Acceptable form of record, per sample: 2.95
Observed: 250
